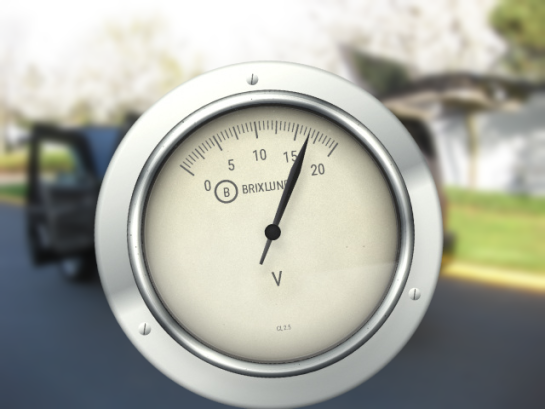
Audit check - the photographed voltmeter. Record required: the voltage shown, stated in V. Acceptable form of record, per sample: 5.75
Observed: 16.5
